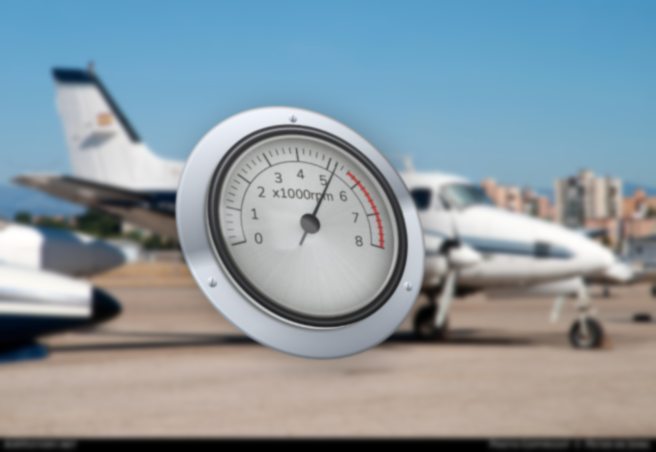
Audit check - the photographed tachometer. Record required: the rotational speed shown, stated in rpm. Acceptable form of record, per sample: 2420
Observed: 5200
